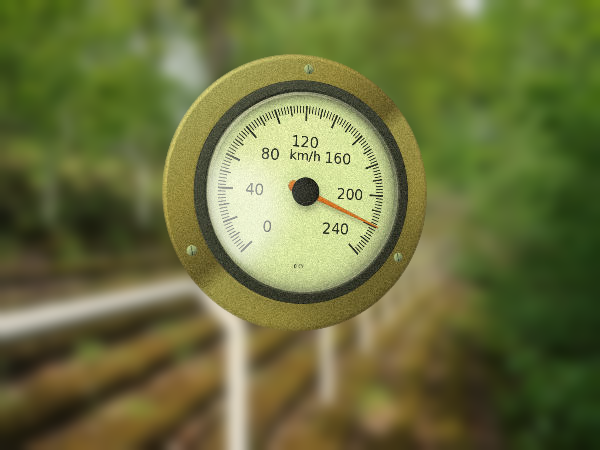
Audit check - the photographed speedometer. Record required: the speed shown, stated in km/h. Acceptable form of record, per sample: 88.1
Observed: 220
